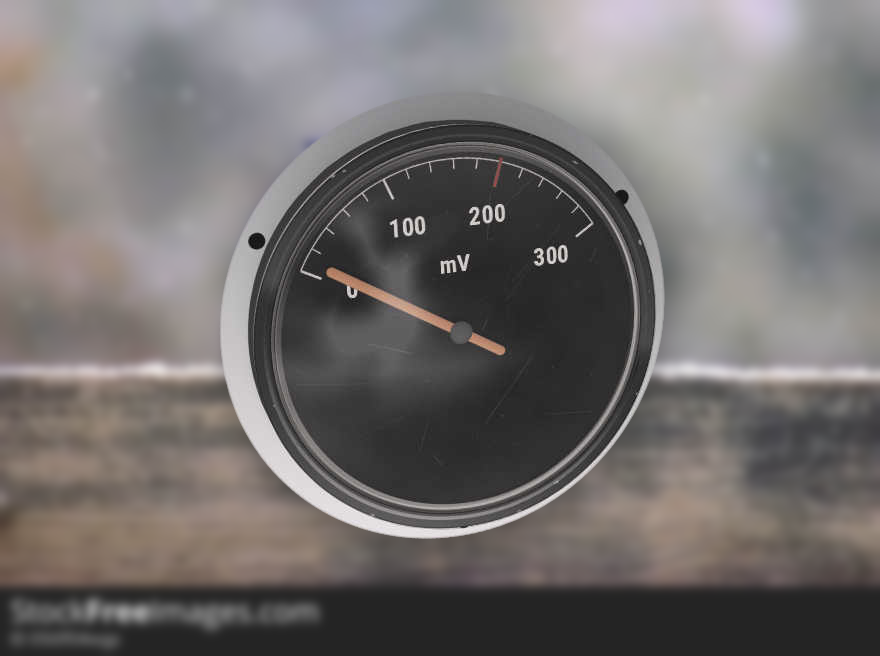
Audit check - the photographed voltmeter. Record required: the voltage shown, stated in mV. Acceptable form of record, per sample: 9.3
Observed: 10
